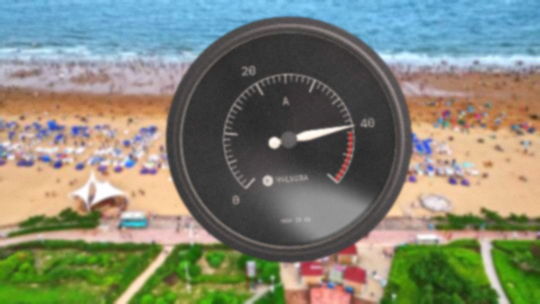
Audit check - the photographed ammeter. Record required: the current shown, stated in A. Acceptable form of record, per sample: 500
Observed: 40
